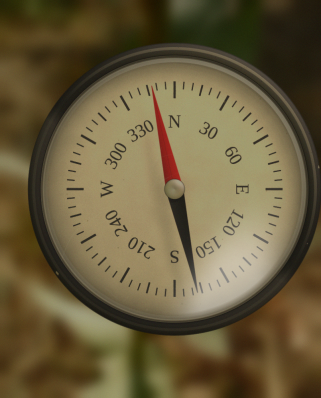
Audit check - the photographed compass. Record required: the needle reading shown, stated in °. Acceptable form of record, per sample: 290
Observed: 347.5
